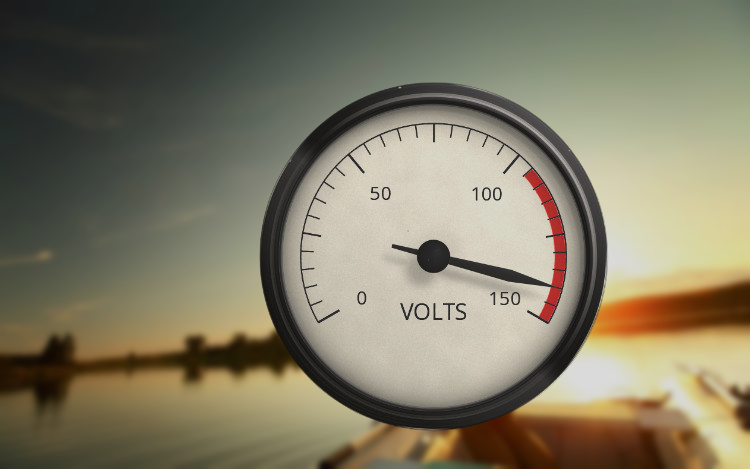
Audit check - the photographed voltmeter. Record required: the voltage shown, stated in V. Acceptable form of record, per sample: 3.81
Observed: 140
